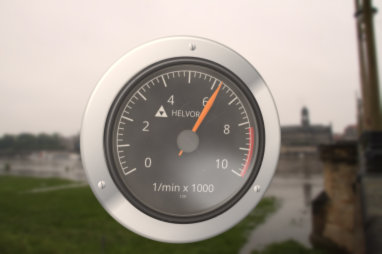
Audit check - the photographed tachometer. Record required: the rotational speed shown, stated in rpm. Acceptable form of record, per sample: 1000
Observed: 6200
